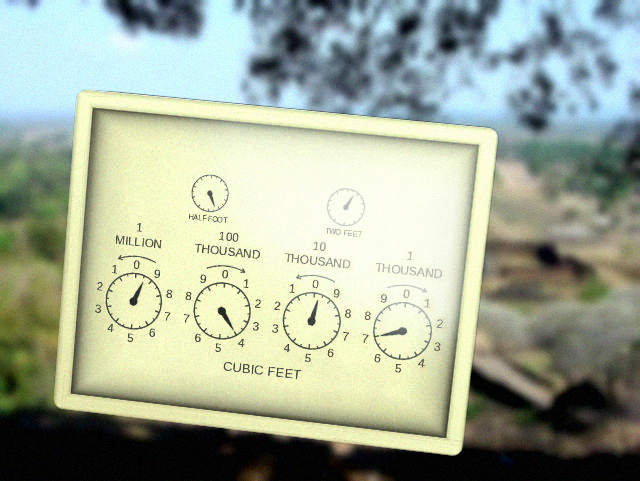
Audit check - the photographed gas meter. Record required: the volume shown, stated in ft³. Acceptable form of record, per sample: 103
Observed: 939700
